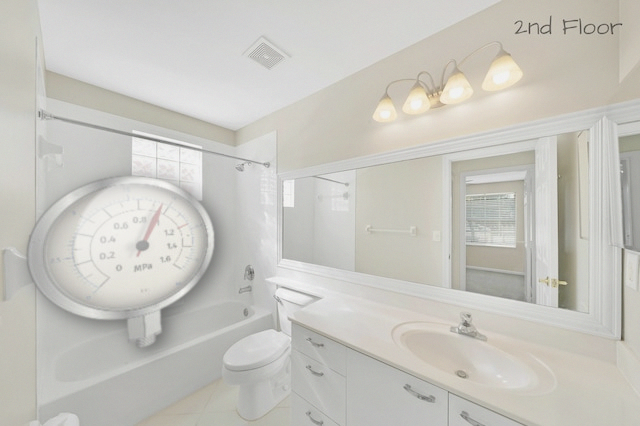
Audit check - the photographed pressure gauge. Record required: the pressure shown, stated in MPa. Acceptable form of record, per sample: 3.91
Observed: 0.95
